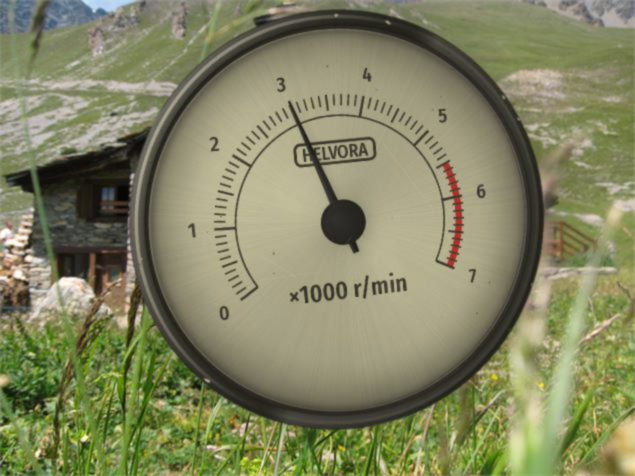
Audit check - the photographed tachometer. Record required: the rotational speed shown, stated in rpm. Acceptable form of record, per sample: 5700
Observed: 3000
